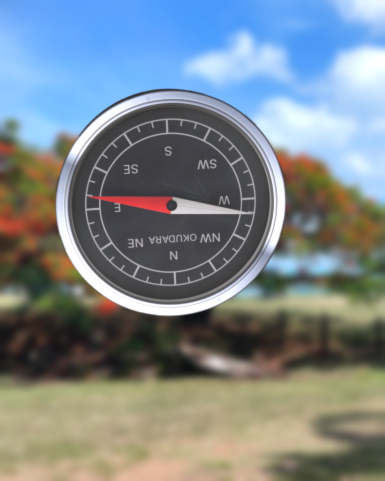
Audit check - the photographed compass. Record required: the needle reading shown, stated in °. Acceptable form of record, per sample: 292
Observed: 100
